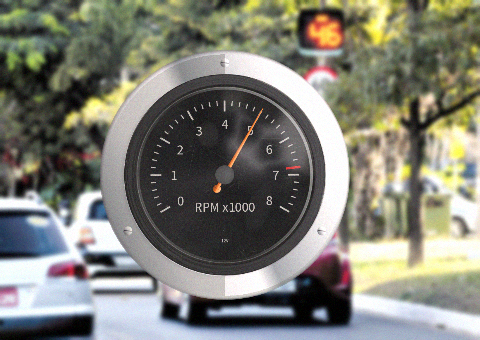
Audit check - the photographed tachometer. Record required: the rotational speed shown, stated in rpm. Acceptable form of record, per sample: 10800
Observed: 5000
